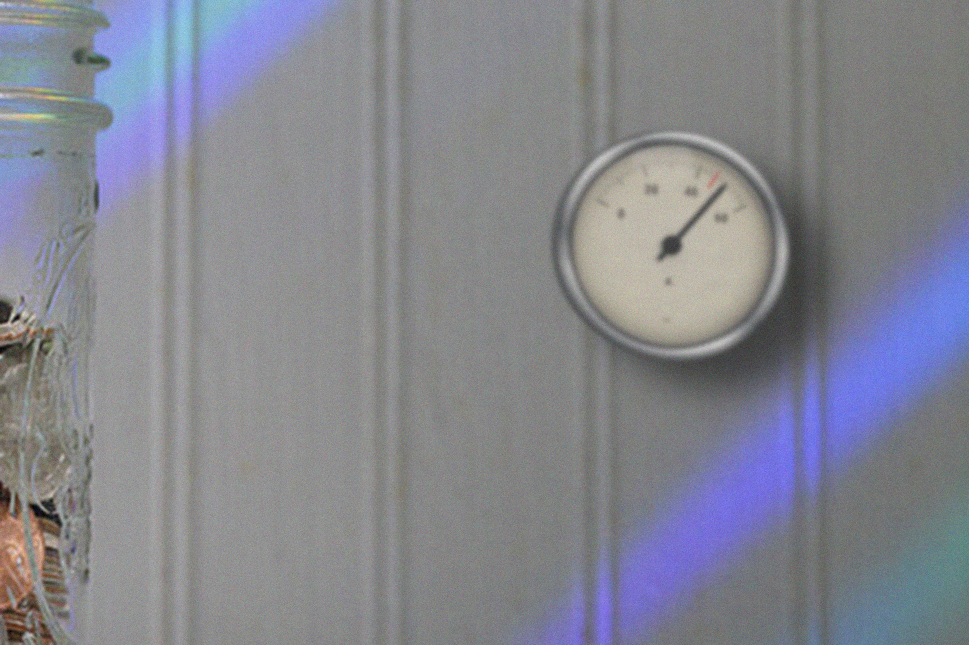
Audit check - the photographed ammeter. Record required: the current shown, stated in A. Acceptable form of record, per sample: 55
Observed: 50
